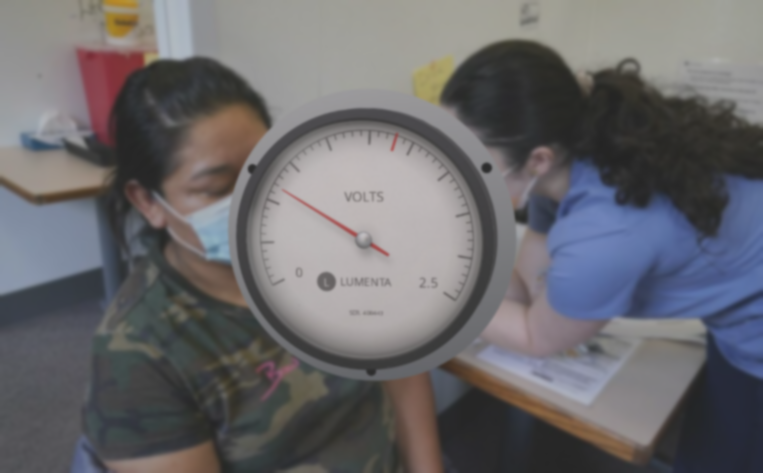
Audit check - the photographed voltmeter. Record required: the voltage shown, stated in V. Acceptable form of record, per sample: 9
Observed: 0.6
